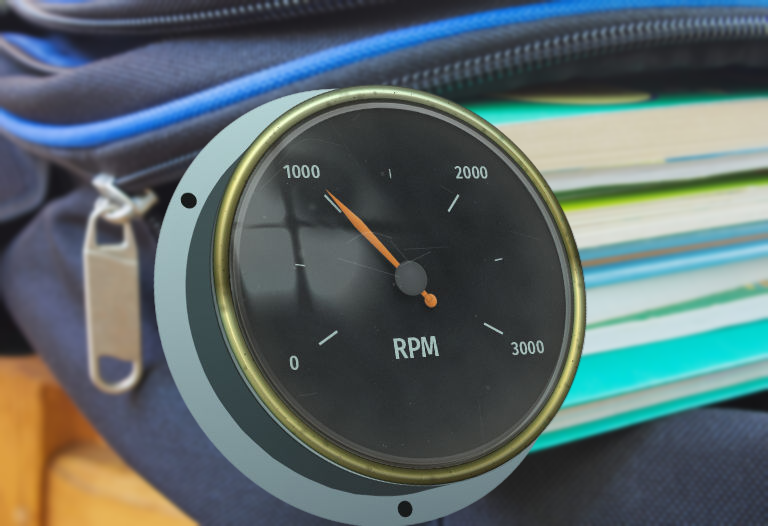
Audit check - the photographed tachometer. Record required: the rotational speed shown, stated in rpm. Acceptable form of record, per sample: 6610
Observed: 1000
